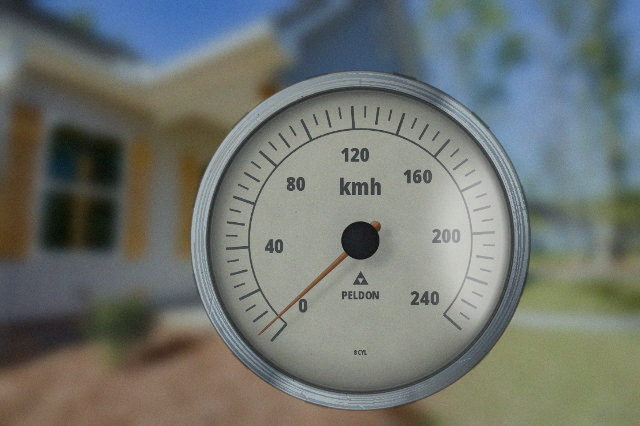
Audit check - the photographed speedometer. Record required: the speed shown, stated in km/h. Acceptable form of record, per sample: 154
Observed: 5
